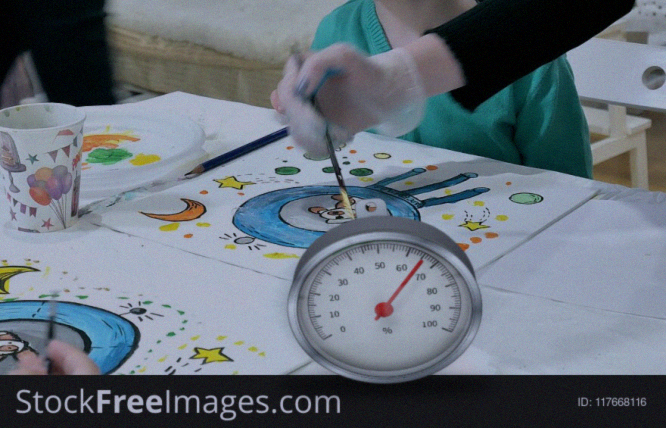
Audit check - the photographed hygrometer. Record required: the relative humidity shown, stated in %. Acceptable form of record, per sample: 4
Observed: 65
